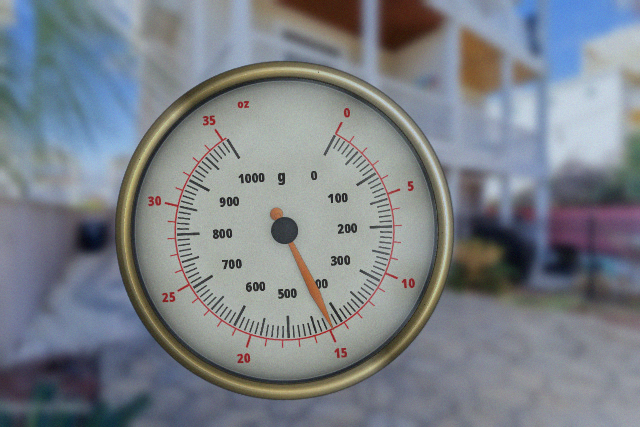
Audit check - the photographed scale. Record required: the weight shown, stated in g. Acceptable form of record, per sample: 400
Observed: 420
